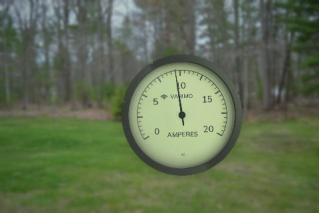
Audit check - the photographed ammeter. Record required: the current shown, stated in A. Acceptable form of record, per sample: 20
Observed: 9.5
